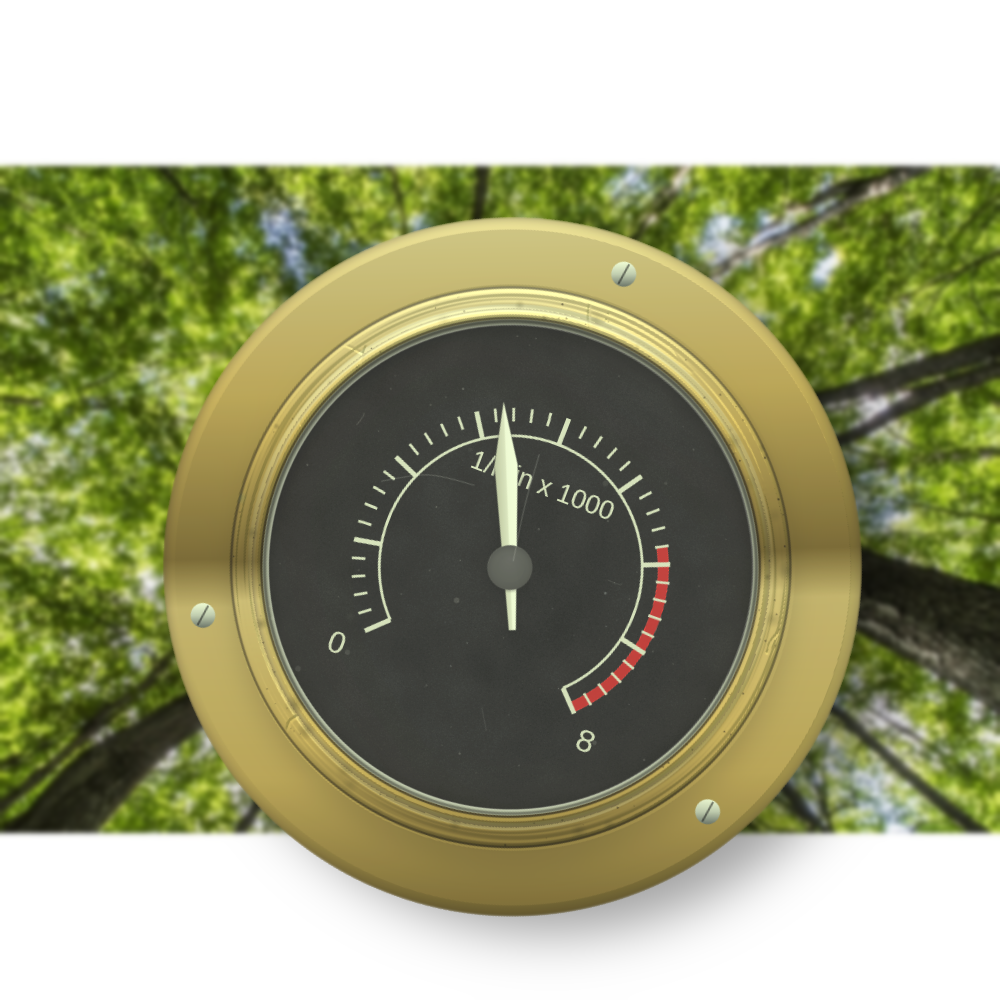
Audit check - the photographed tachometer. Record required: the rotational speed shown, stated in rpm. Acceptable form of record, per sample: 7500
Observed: 3300
